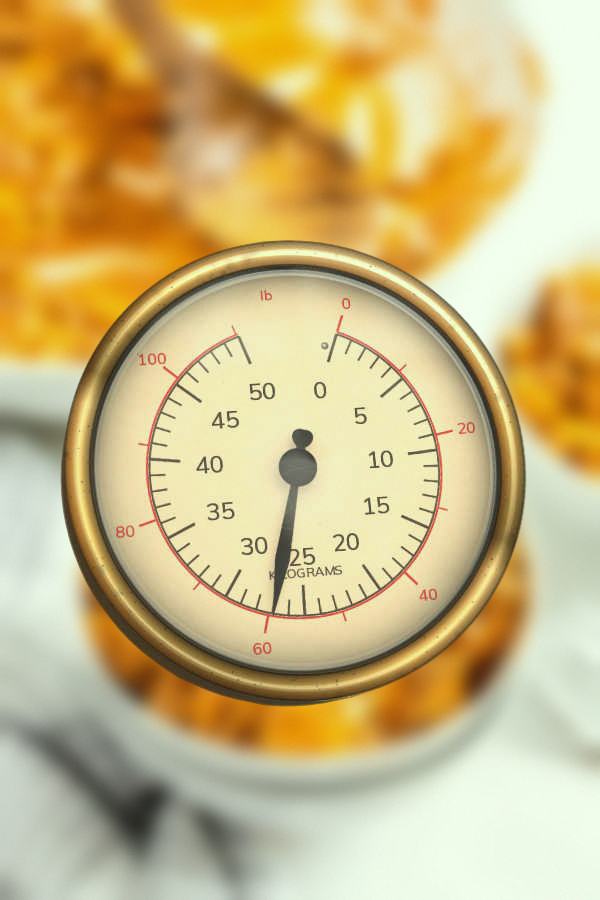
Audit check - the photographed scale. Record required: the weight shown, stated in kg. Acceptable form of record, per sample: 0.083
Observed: 27
